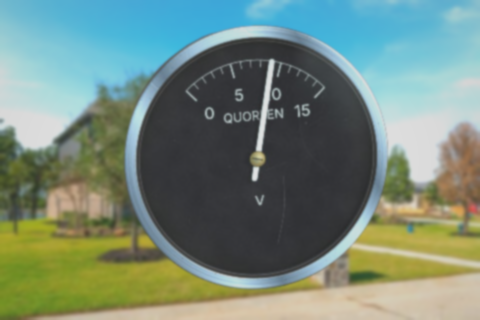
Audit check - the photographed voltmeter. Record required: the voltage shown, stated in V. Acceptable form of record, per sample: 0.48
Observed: 9
